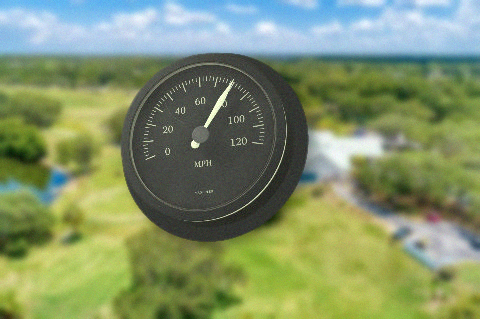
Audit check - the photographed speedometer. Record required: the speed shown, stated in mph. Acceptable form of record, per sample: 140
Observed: 80
